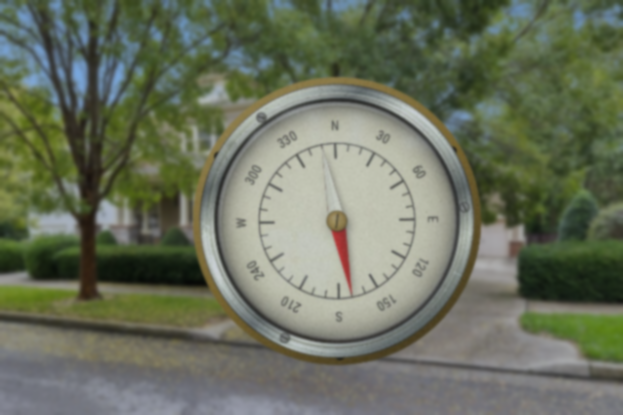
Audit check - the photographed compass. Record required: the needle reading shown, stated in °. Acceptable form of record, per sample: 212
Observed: 170
